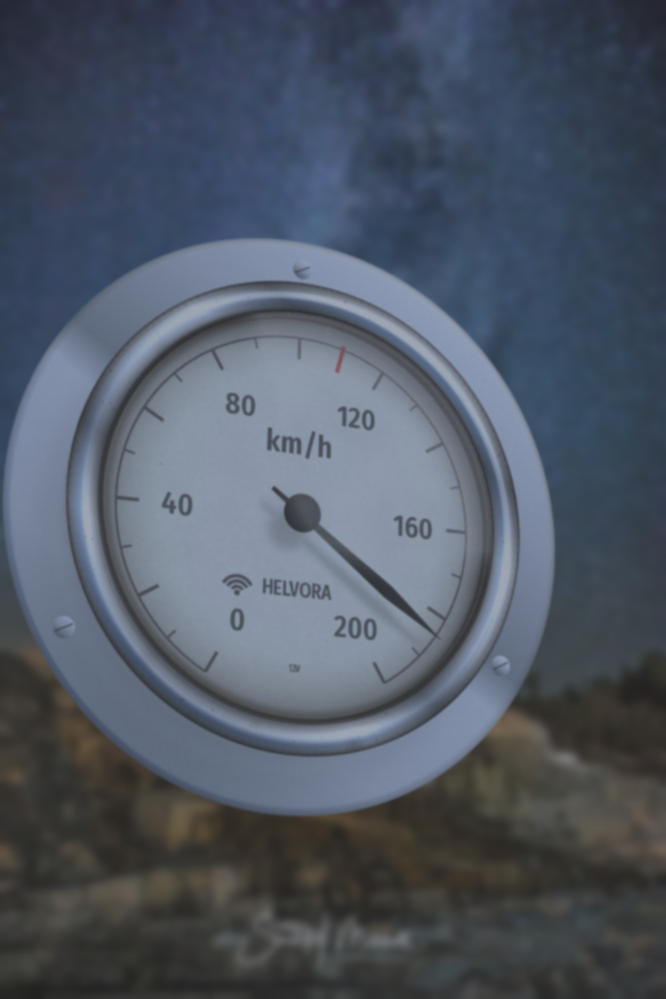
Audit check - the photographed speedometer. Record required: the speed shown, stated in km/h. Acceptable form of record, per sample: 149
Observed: 185
